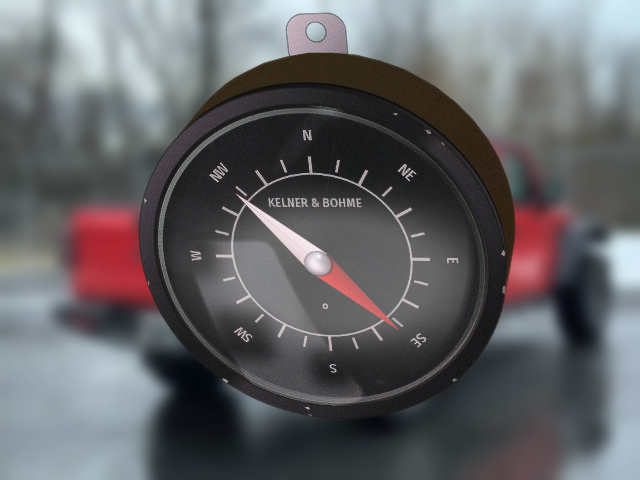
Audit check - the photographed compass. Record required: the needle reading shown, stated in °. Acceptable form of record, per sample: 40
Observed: 135
